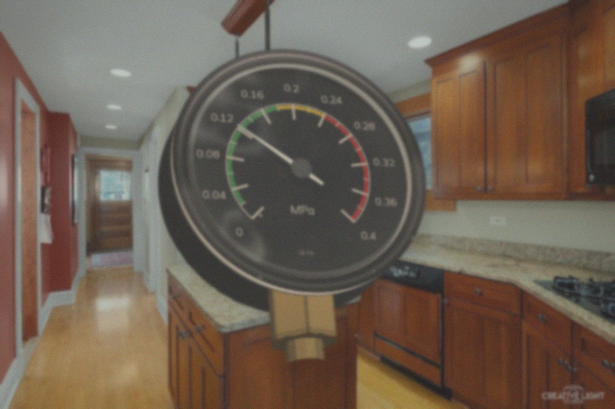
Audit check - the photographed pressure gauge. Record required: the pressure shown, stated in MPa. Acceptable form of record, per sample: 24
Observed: 0.12
